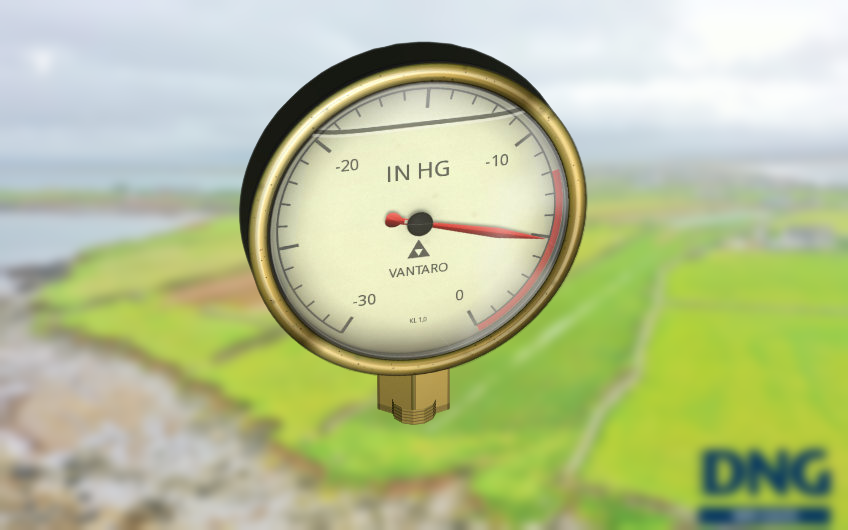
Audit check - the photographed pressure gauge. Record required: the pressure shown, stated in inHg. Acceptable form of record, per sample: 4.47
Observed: -5
